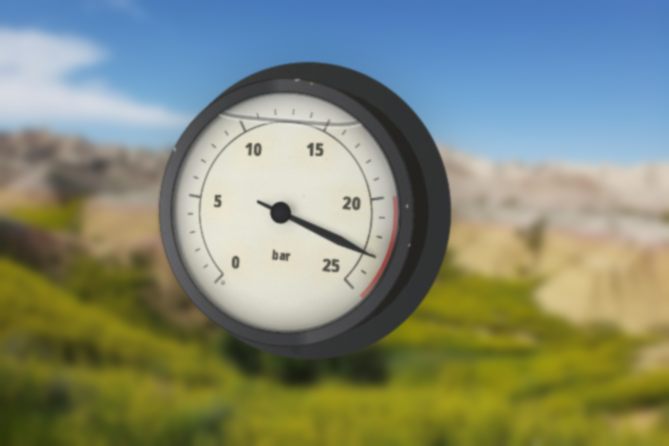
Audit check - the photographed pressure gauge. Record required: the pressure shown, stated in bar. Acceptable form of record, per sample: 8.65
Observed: 23
